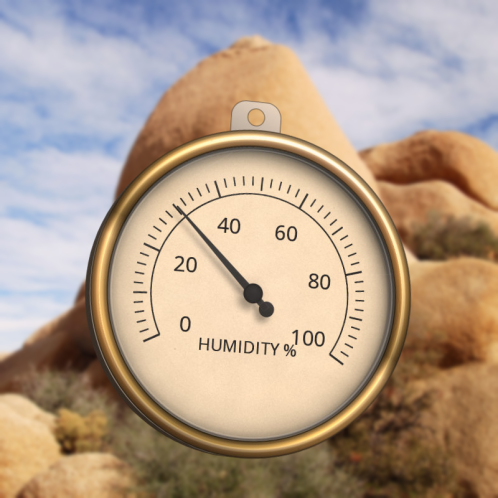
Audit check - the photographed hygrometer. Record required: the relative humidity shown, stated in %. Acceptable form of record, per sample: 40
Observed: 30
